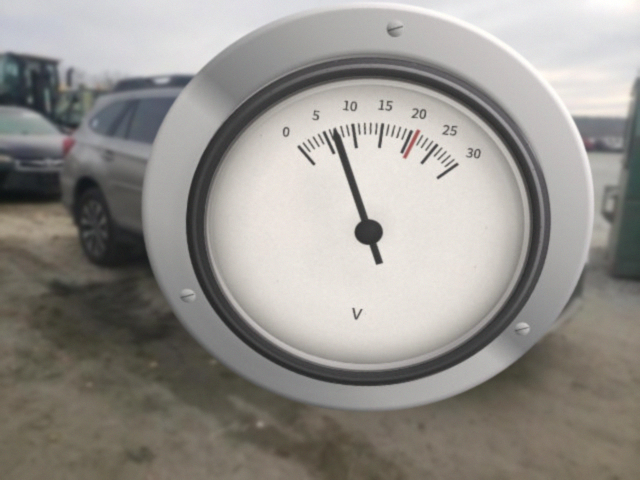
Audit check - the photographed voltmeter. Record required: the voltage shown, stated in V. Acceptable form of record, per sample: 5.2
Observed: 7
